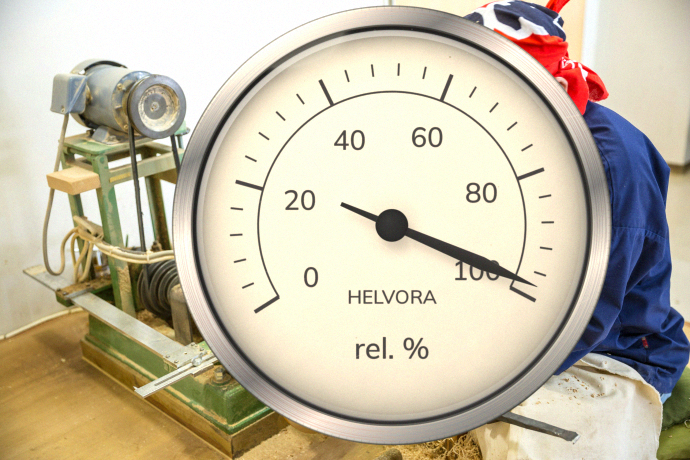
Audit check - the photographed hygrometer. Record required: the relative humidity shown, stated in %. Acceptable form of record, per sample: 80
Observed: 98
